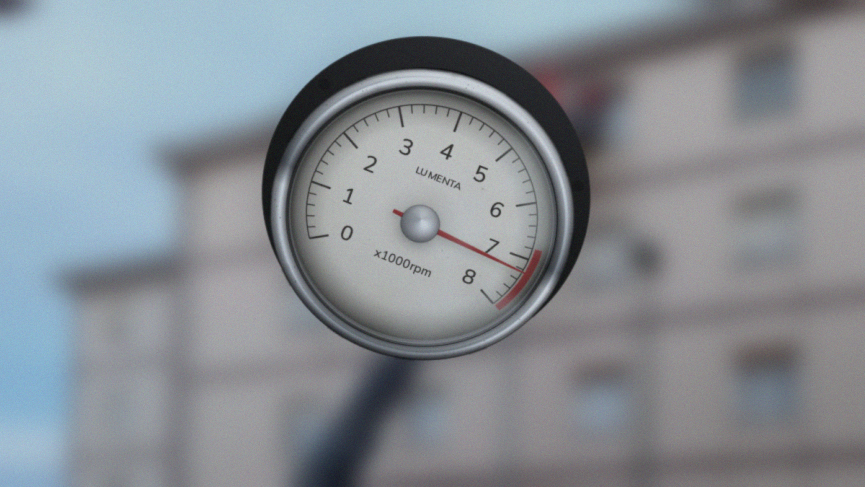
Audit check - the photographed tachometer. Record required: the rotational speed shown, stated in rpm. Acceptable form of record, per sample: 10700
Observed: 7200
